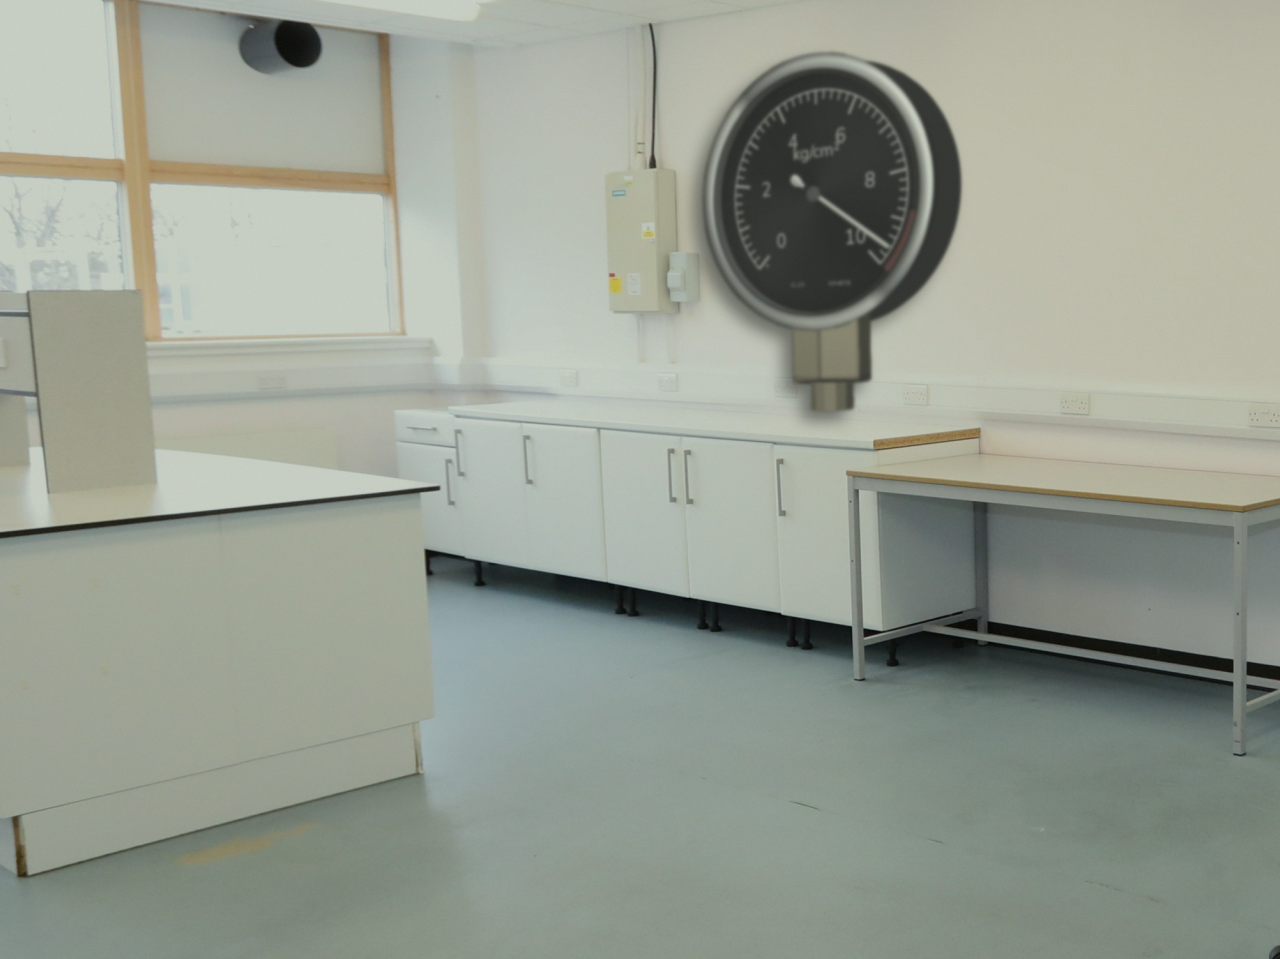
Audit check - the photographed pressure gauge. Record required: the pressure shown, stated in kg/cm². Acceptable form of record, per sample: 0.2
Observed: 9.6
